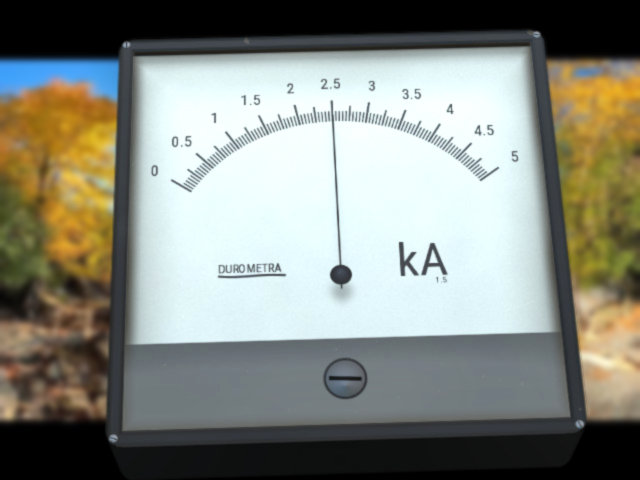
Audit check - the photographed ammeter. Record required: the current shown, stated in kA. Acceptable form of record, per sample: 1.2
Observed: 2.5
